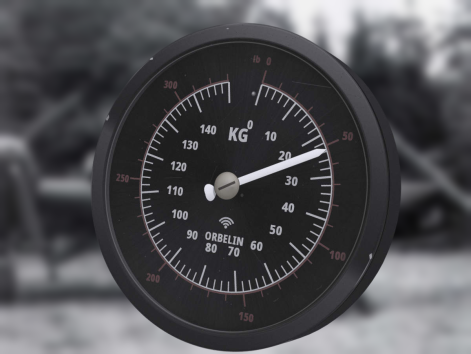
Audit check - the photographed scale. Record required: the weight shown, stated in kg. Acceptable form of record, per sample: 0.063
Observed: 24
